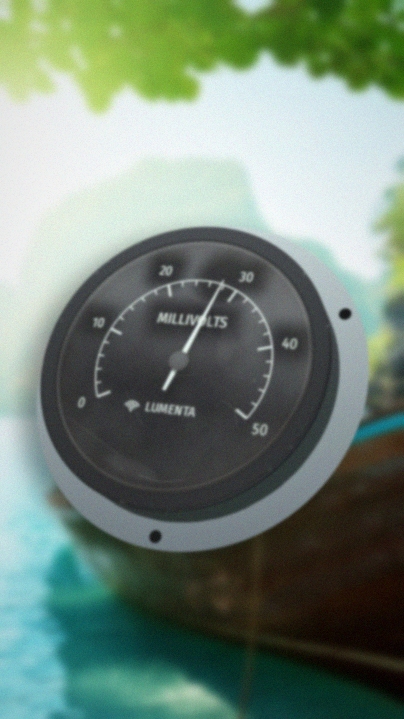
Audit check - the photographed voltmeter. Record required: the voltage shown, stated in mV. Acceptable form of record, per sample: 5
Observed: 28
